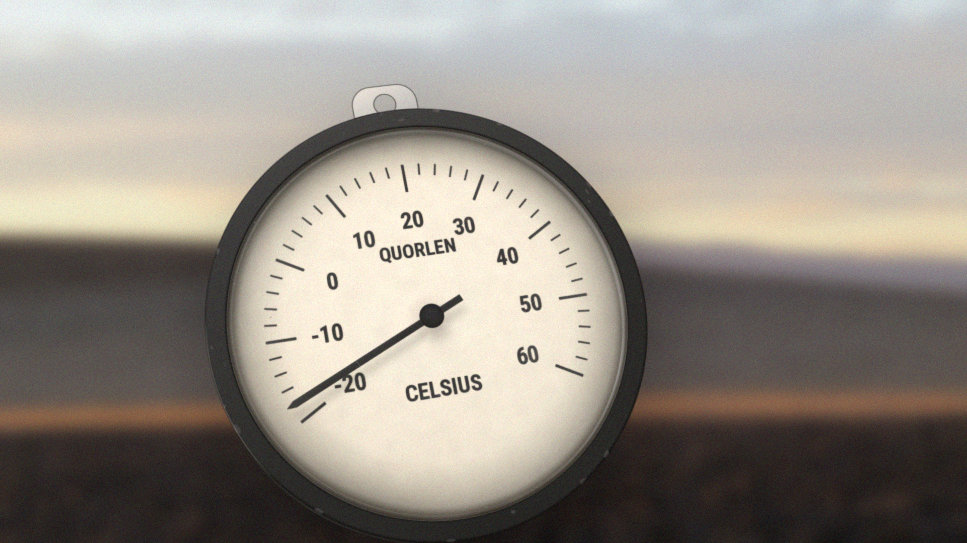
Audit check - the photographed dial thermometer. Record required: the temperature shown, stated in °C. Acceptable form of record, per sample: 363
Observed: -18
